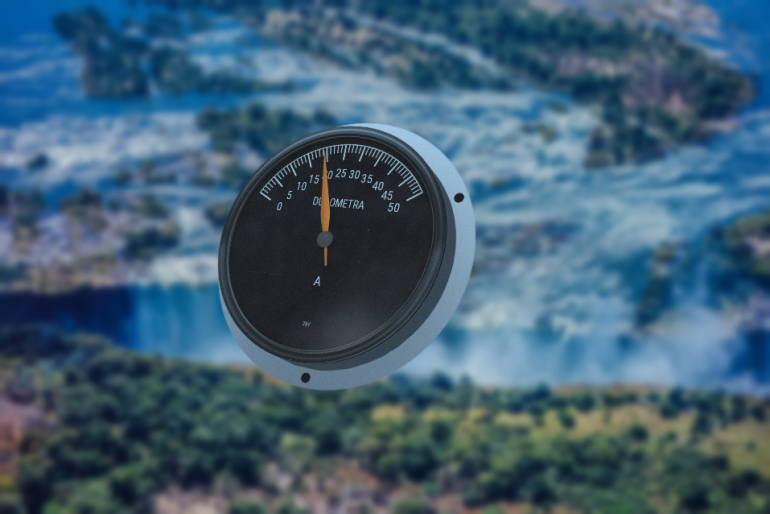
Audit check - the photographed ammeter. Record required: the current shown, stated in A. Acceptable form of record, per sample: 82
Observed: 20
